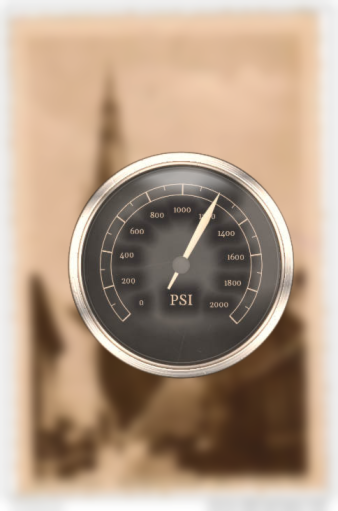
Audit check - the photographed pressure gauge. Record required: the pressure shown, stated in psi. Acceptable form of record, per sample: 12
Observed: 1200
